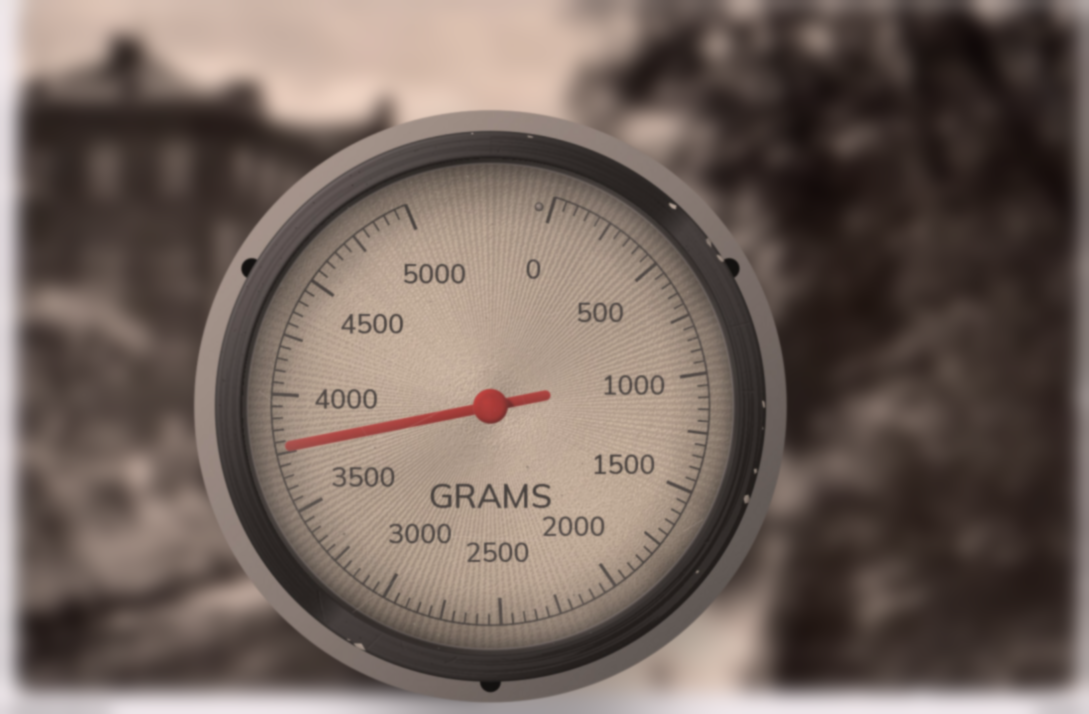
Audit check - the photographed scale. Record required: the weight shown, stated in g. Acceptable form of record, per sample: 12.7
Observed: 3775
